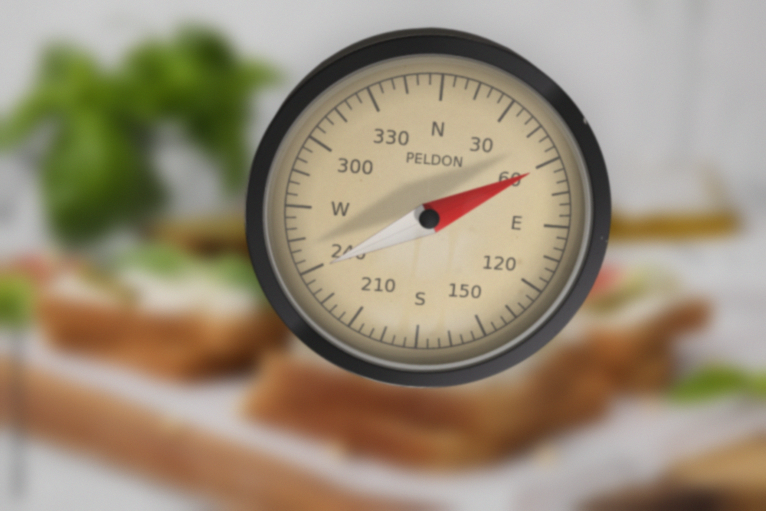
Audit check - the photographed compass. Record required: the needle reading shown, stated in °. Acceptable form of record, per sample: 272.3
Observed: 60
